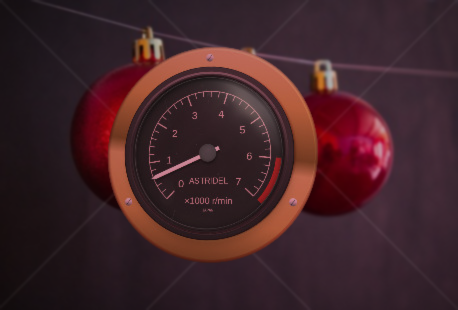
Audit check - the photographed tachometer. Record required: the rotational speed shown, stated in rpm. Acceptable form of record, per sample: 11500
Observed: 600
